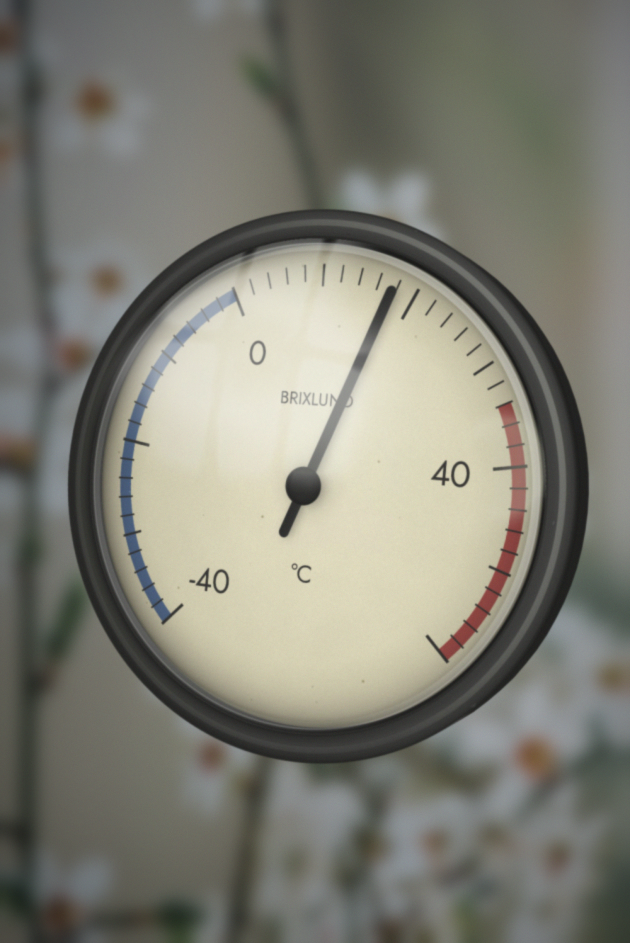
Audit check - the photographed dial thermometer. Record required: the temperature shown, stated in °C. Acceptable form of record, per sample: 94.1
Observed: 18
